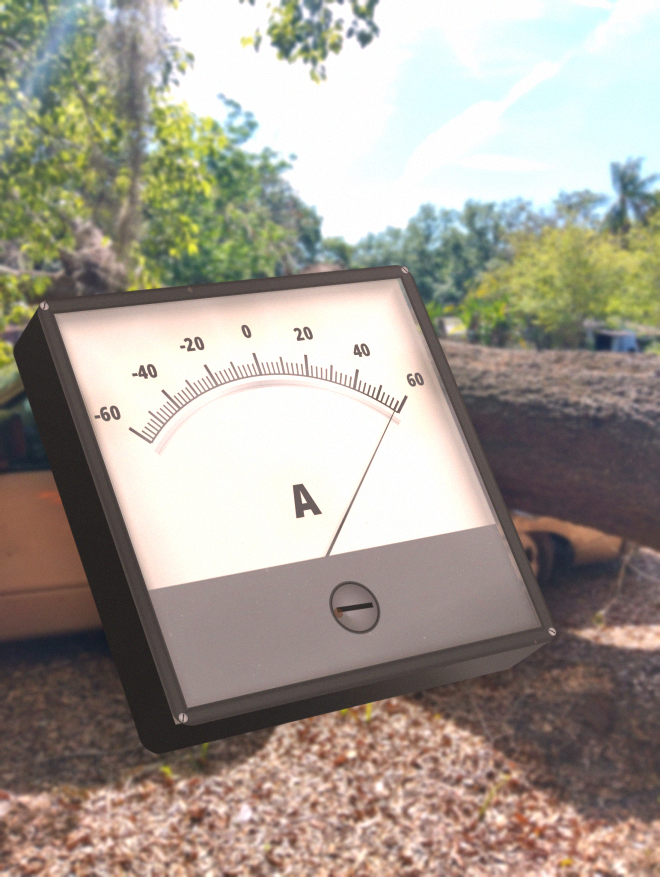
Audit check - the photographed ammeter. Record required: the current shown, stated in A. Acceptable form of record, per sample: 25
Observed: 58
